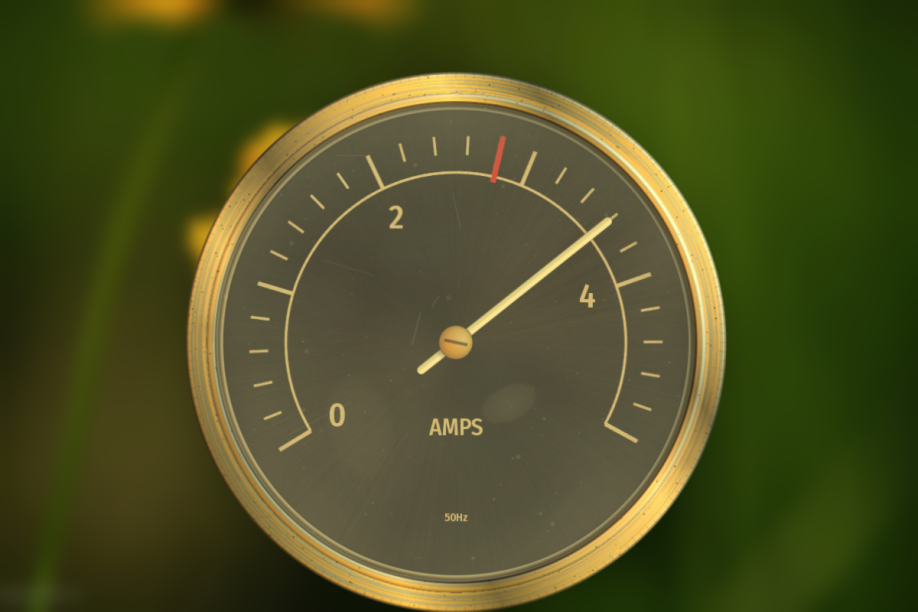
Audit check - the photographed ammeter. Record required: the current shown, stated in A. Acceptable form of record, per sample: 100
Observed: 3.6
